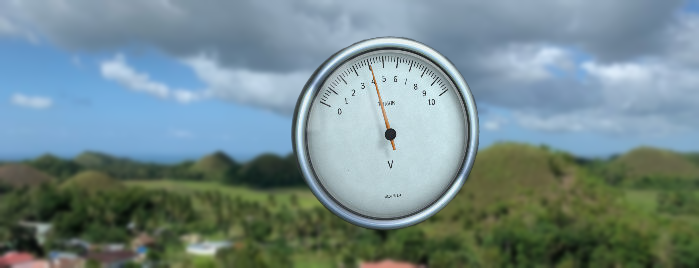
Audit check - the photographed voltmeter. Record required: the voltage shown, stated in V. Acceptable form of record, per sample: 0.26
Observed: 4
